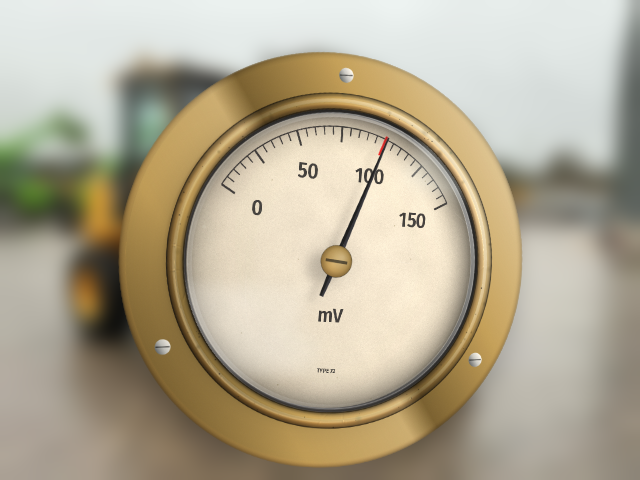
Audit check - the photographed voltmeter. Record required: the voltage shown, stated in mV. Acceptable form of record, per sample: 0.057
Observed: 100
